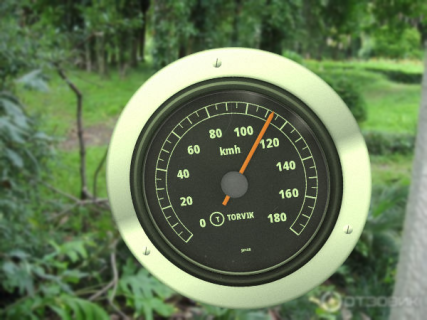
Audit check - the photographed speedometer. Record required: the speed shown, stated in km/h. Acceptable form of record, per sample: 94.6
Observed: 112.5
